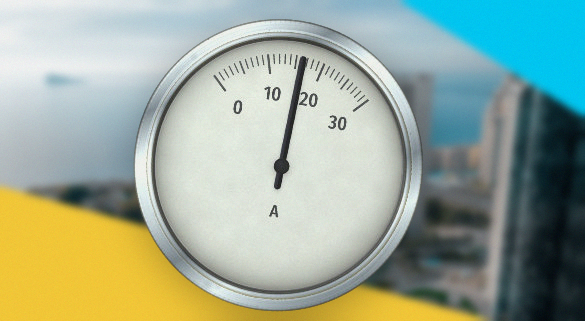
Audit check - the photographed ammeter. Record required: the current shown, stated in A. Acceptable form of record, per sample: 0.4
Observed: 16
